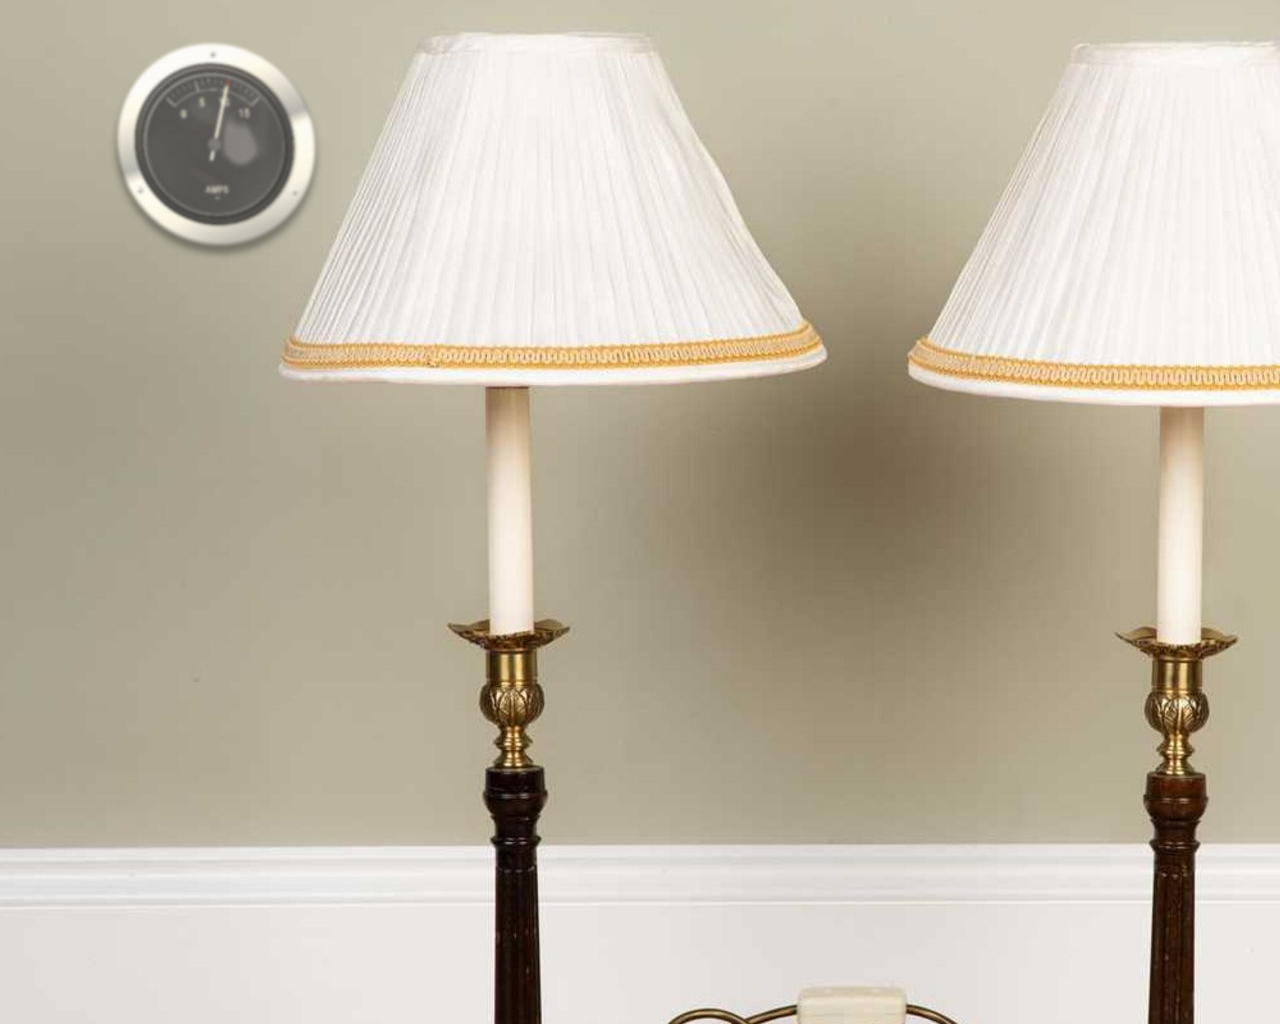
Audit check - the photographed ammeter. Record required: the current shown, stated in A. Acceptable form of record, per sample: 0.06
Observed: 10
